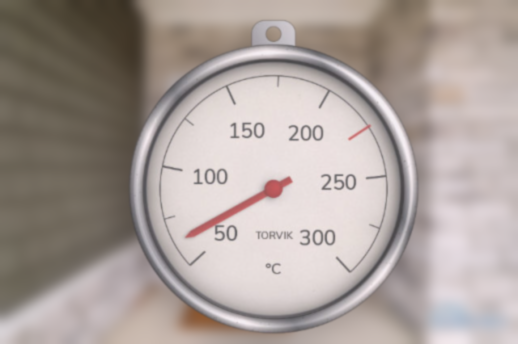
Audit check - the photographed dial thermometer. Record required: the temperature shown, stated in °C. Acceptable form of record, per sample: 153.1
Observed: 62.5
